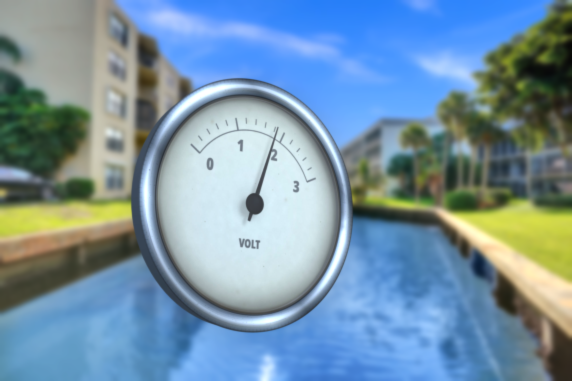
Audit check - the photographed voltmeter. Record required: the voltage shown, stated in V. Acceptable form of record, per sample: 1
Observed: 1.8
